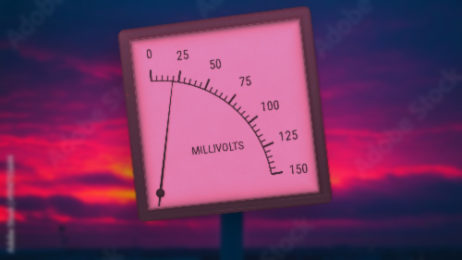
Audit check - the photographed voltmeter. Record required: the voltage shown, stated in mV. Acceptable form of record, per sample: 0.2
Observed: 20
